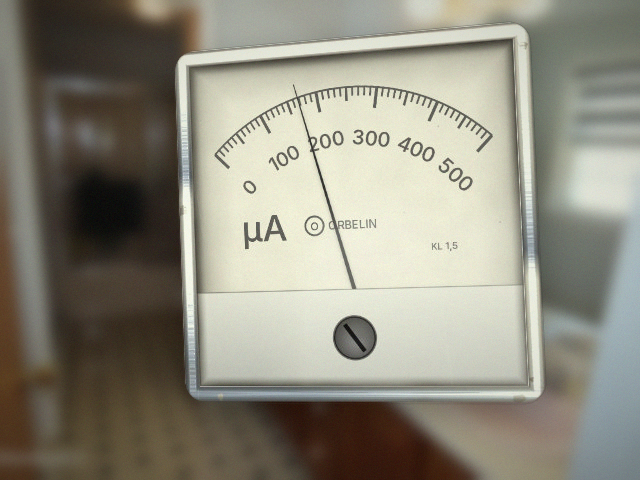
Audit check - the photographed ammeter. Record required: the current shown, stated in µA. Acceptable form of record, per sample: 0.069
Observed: 170
